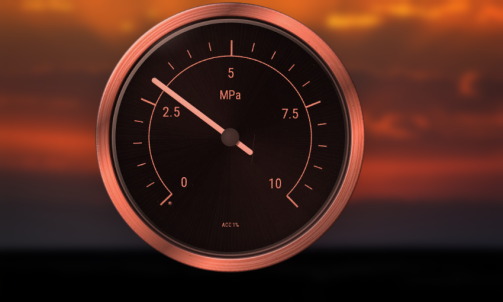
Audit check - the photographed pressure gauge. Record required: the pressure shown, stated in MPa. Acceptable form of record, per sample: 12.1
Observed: 3
